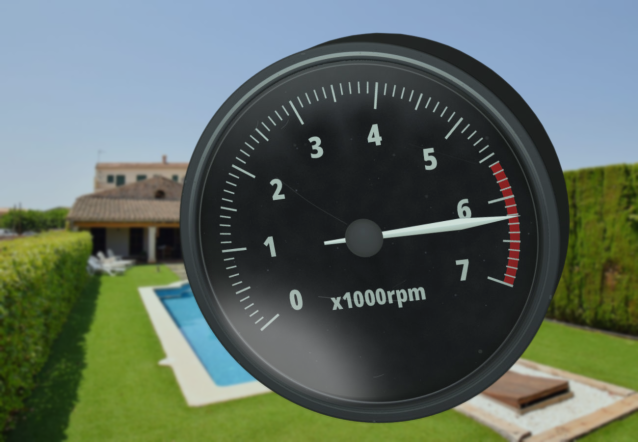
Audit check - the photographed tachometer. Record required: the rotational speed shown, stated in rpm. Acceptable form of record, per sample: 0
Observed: 6200
